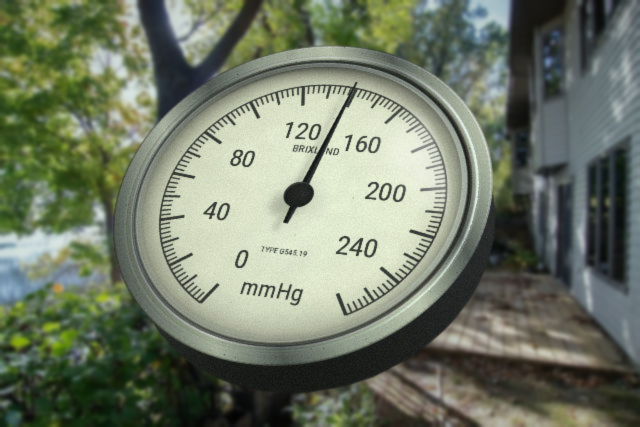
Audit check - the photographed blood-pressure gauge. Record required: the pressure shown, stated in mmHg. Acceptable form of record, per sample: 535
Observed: 140
